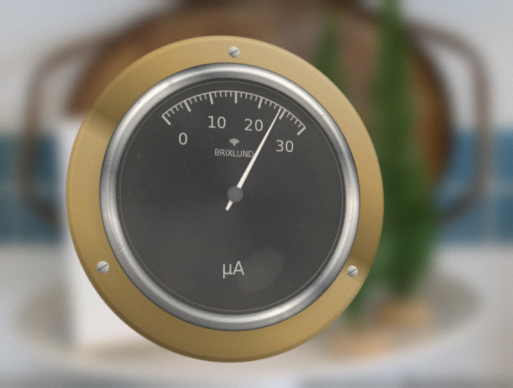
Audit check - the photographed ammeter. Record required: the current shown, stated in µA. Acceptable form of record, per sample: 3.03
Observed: 24
